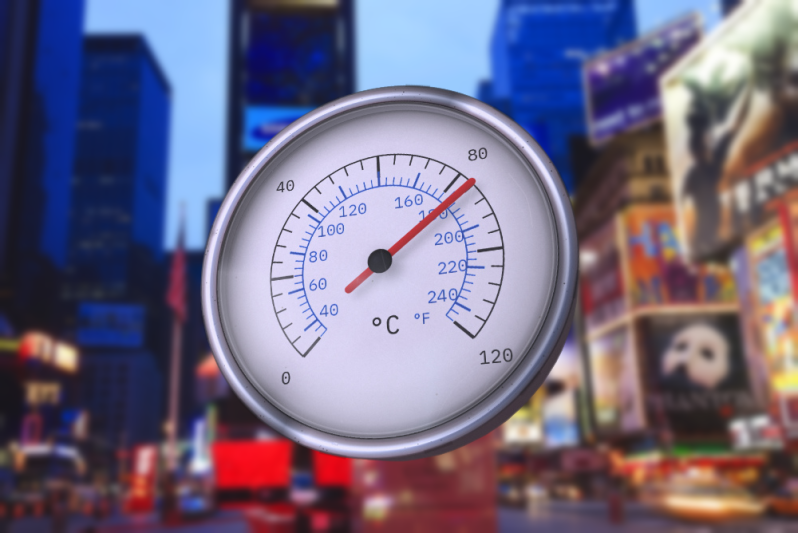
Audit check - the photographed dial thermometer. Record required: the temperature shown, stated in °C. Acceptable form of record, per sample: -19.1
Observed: 84
